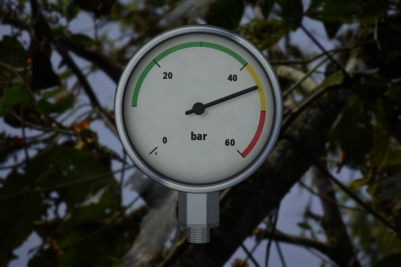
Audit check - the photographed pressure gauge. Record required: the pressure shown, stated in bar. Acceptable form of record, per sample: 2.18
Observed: 45
